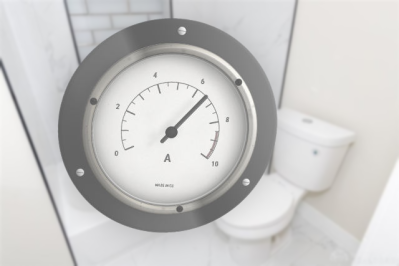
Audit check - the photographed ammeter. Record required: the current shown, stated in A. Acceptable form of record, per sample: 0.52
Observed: 6.5
